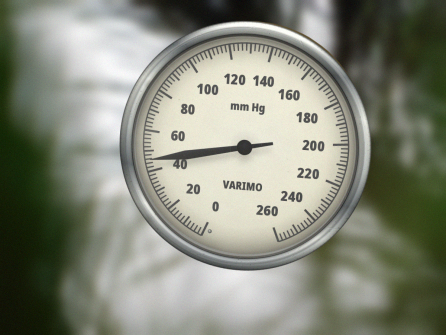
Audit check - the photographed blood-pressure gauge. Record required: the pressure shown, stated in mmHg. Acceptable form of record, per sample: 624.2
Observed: 46
